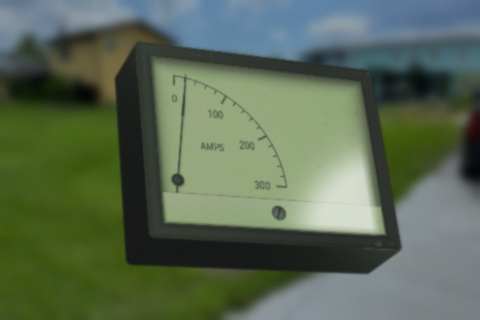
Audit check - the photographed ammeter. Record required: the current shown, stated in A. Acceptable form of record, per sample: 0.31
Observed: 20
